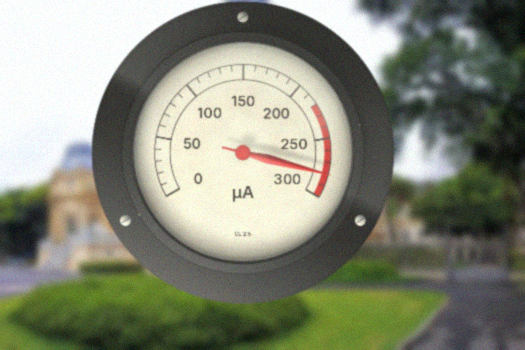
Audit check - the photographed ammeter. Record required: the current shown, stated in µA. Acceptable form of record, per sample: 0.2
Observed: 280
